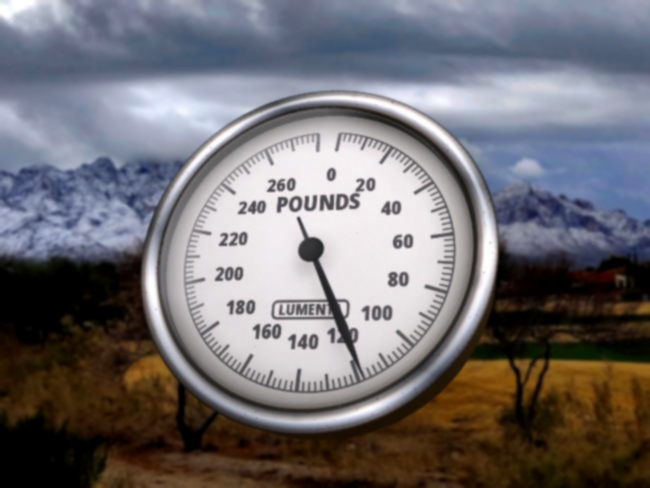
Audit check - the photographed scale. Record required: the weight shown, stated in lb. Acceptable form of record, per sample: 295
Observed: 118
